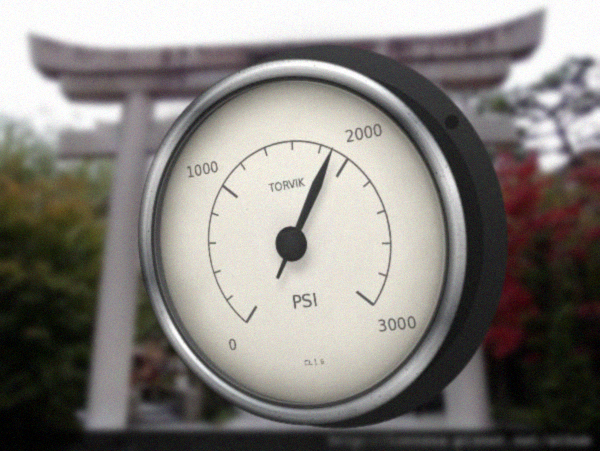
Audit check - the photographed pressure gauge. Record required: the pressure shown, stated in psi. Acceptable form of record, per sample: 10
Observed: 1900
